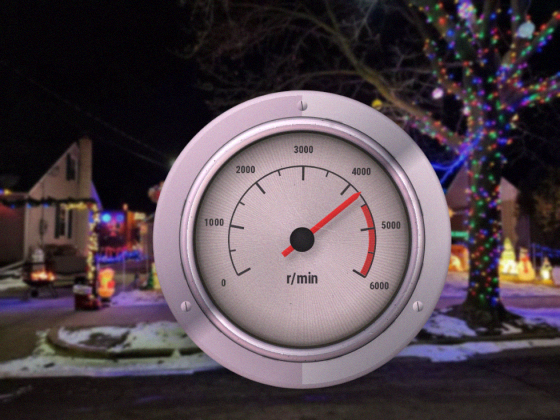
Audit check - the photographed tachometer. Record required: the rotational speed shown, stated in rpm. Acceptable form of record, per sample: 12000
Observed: 4250
